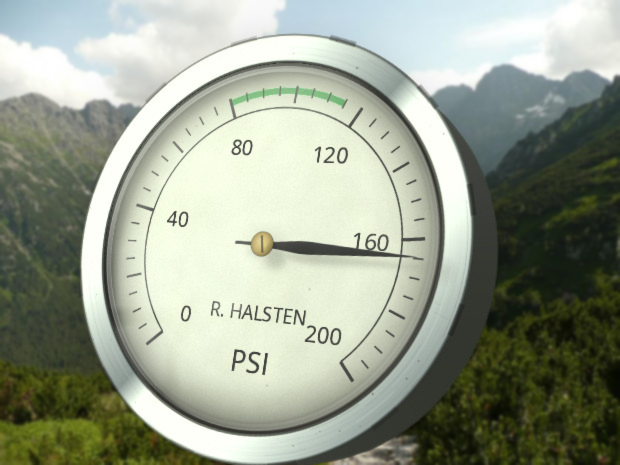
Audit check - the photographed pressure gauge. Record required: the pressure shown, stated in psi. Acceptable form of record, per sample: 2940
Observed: 165
